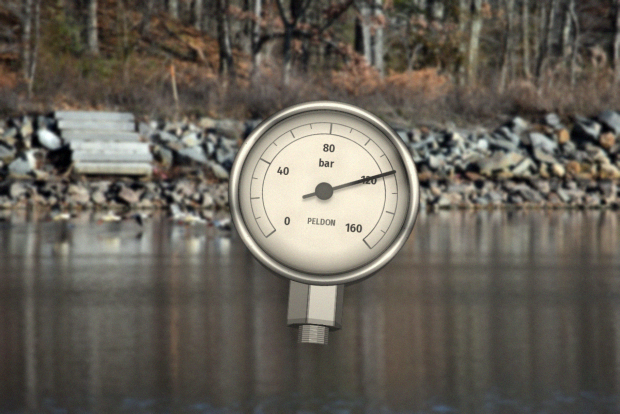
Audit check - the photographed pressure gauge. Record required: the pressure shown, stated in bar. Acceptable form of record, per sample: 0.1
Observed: 120
